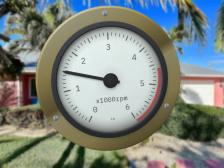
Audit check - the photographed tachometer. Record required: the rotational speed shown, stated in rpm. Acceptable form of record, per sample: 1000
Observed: 1500
